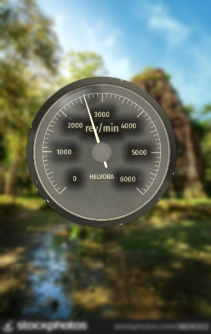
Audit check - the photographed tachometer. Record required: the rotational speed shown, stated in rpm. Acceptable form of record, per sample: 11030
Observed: 2600
